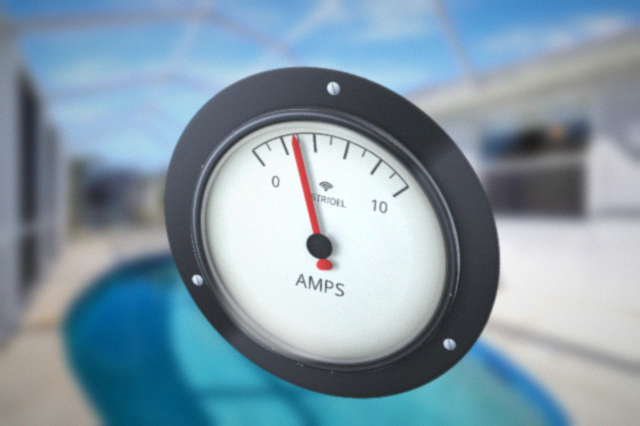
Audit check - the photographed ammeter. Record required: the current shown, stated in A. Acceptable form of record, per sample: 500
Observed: 3
